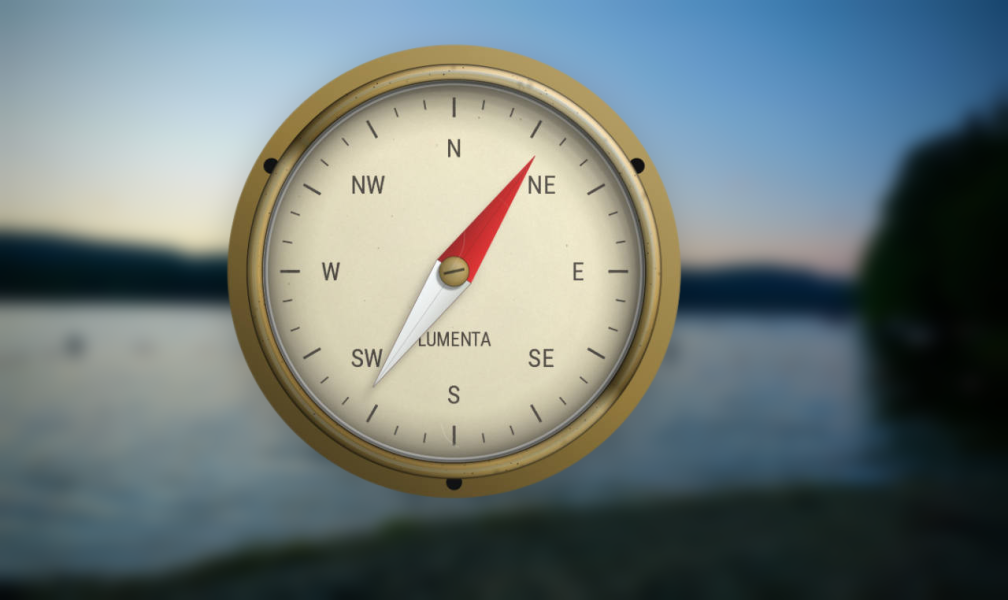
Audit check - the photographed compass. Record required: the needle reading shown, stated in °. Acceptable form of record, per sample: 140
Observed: 35
